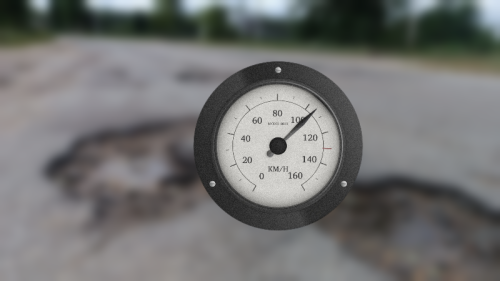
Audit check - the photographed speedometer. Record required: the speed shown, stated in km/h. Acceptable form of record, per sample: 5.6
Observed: 105
